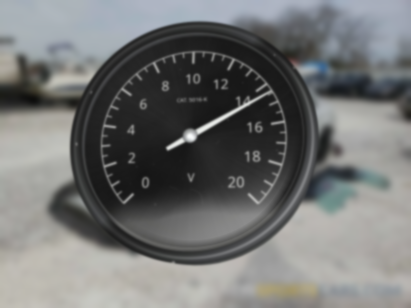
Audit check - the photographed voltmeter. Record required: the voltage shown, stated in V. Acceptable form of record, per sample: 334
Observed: 14.5
